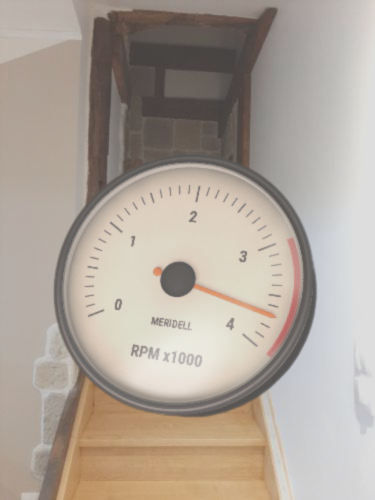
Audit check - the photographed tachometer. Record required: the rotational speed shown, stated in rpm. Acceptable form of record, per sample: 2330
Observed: 3700
